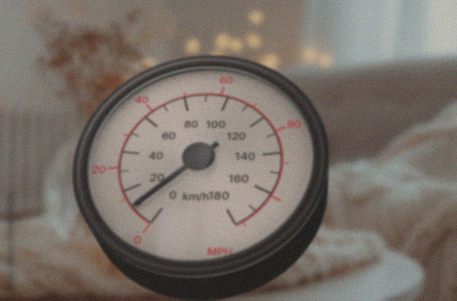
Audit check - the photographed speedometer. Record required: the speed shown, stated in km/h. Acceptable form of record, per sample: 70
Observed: 10
